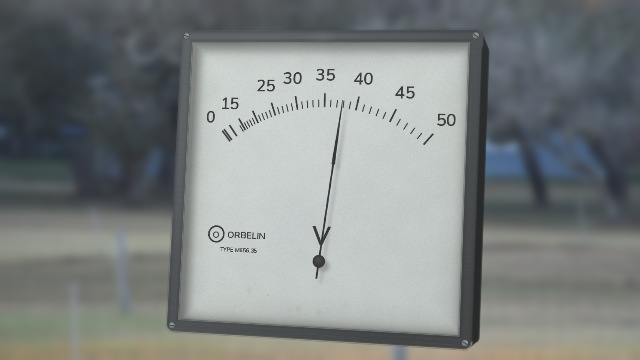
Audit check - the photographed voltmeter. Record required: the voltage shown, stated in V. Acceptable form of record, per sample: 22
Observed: 38
